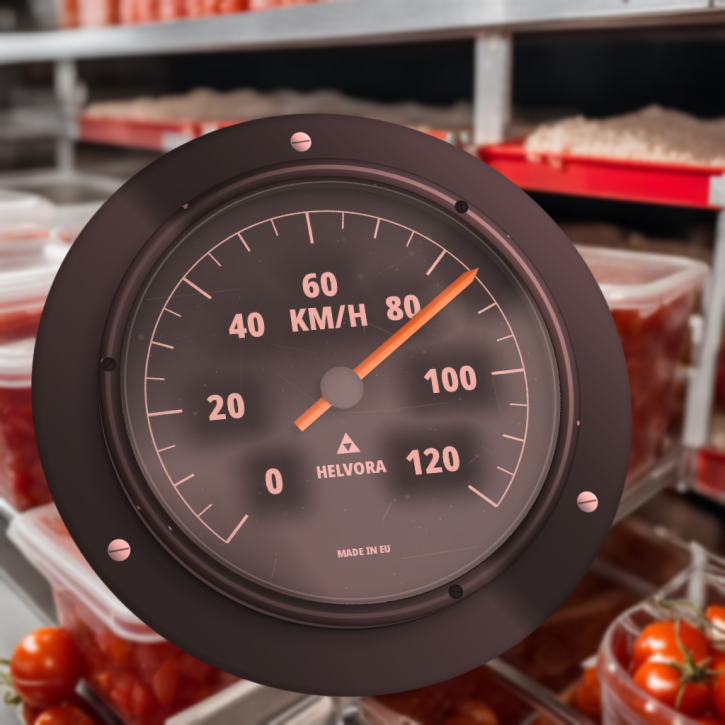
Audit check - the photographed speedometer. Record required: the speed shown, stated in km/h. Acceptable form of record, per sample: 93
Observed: 85
